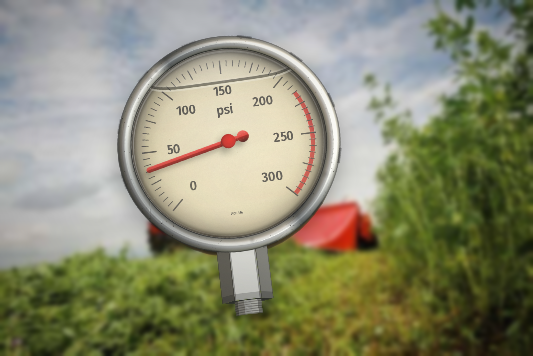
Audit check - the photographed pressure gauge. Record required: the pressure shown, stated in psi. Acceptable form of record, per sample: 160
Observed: 35
